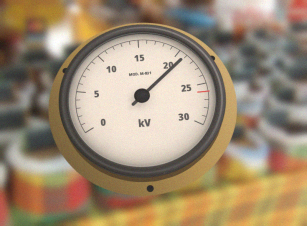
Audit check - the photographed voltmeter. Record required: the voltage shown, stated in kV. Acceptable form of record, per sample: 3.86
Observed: 21
